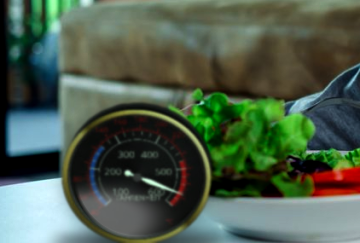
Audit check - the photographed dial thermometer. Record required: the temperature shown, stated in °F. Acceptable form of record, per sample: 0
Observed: 560
